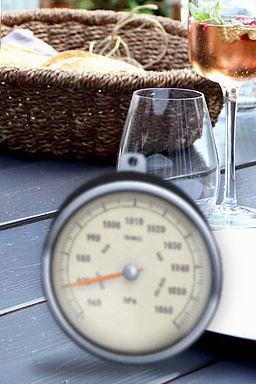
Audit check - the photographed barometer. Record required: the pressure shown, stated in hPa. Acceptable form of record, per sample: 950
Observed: 970
